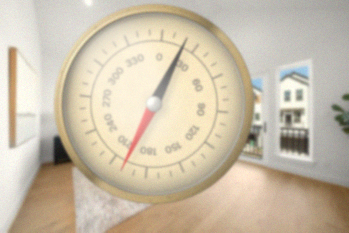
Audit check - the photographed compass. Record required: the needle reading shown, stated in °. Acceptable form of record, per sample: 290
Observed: 200
